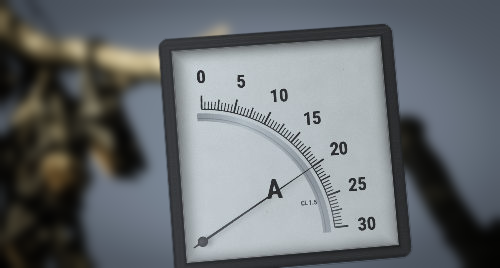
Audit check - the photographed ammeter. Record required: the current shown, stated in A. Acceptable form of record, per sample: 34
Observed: 20
